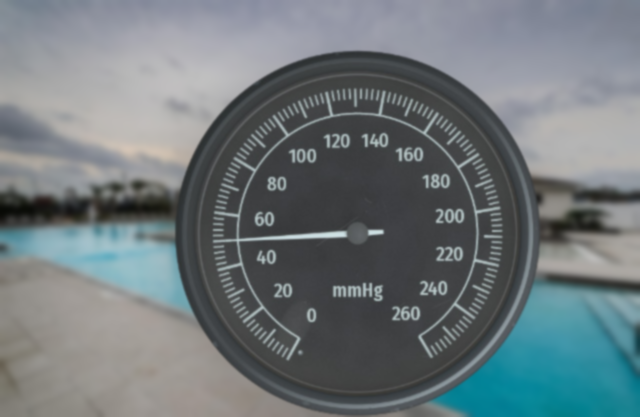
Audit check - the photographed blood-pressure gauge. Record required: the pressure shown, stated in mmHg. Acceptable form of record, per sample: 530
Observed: 50
